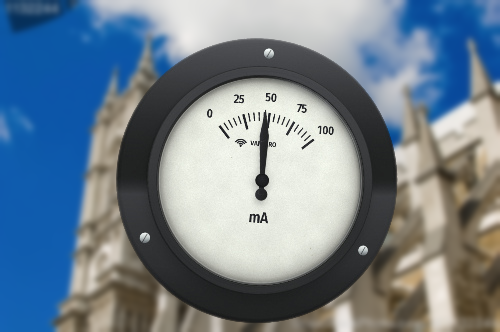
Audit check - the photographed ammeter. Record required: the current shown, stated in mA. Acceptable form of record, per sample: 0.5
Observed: 45
